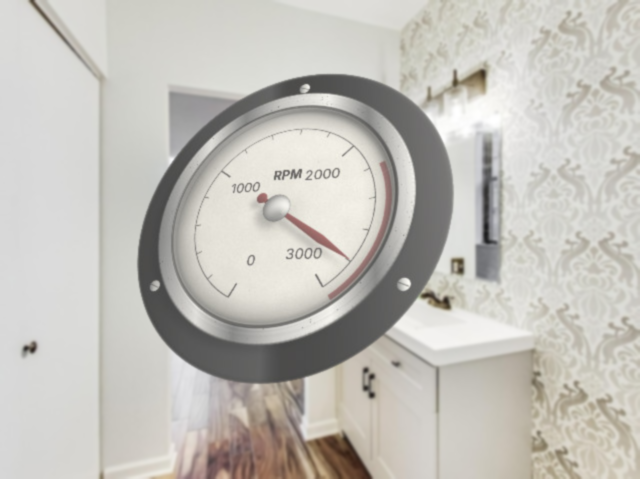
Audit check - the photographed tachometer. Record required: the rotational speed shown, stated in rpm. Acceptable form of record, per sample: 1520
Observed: 2800
